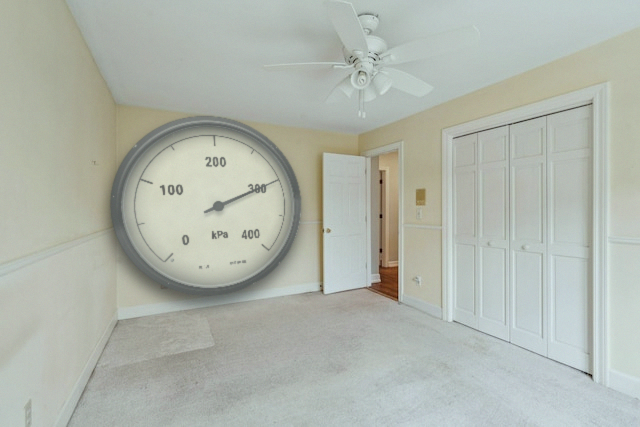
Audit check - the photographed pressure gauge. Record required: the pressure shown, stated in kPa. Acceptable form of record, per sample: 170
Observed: 300
